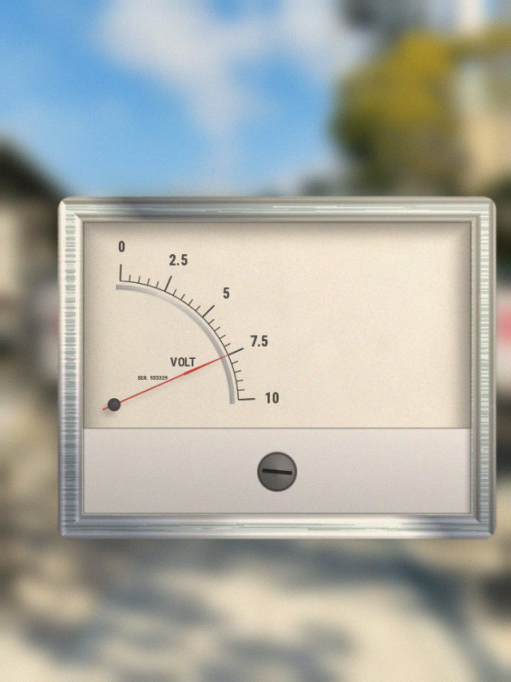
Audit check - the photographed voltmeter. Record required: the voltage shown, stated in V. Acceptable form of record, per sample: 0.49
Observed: 7.5
